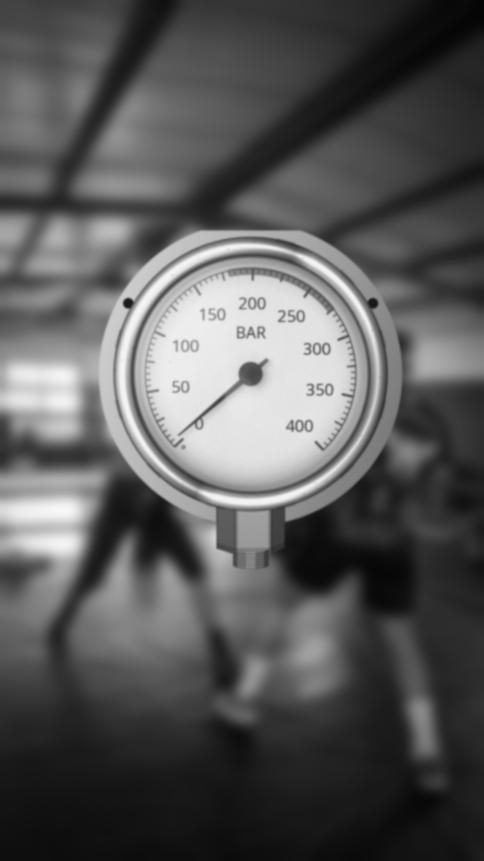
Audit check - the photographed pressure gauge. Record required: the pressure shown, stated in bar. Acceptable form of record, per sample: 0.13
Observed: 5
